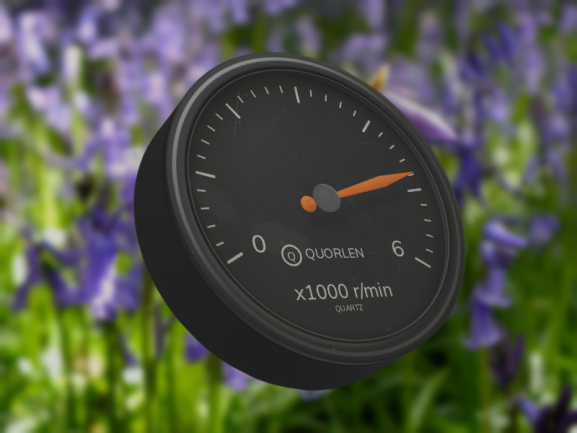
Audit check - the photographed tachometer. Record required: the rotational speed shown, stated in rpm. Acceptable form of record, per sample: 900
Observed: 4800
